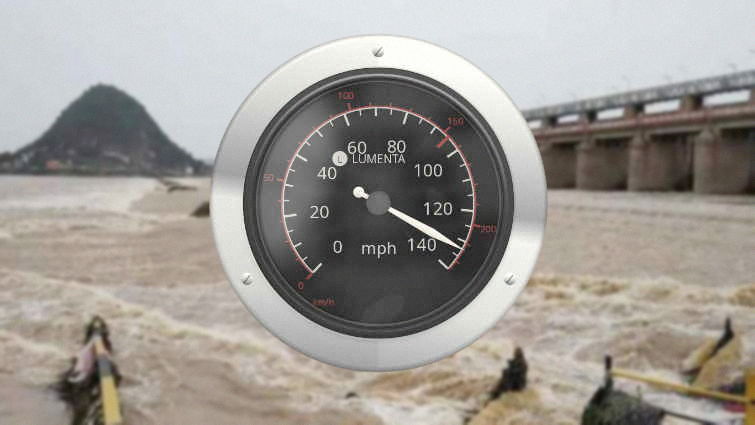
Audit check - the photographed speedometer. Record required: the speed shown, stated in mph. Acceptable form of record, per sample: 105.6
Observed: 132.5
